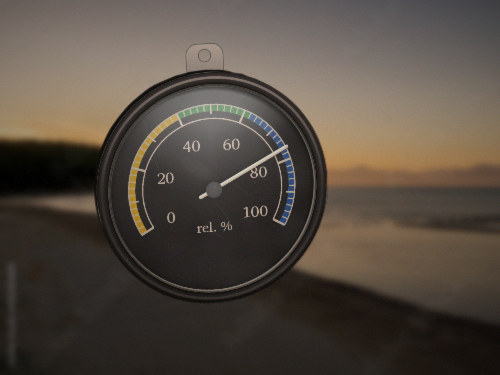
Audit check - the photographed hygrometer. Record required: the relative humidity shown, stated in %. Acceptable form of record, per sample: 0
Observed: 76
